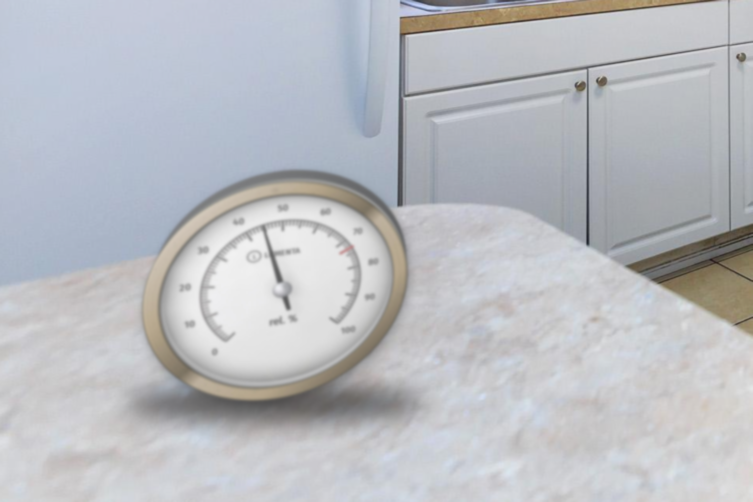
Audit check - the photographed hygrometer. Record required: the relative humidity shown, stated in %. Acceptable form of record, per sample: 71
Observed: 45
